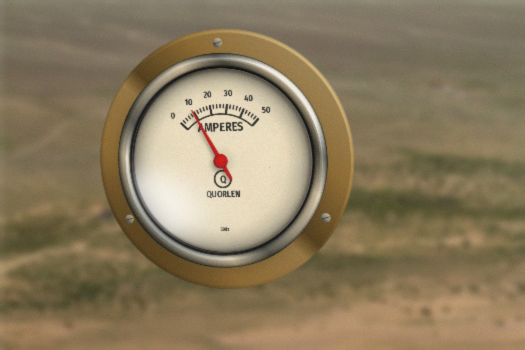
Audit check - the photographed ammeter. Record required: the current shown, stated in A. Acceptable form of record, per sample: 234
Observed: 10
